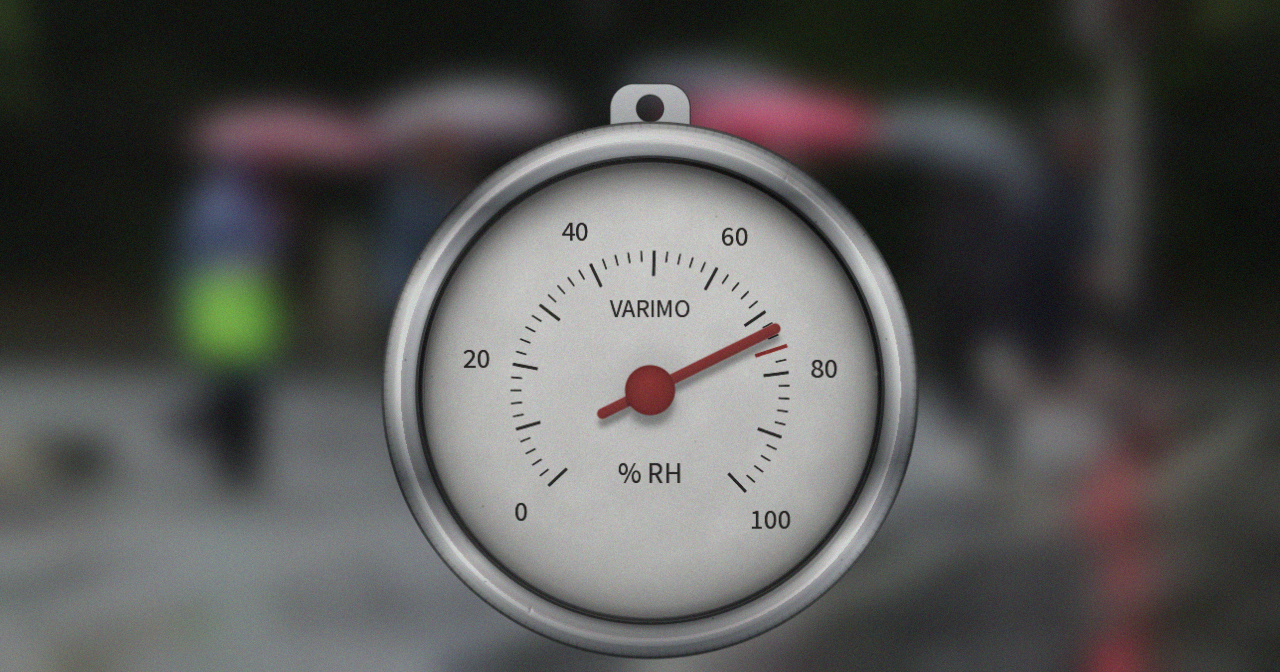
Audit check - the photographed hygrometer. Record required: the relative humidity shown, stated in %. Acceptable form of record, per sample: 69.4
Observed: 73
